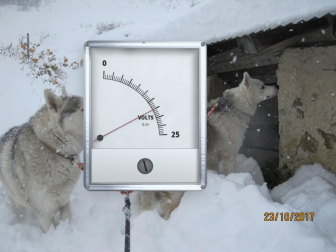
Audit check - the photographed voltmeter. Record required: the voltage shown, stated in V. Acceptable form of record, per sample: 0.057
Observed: 17.5
